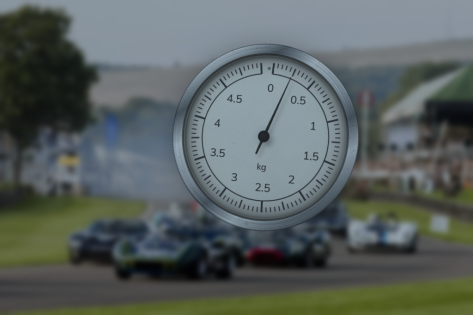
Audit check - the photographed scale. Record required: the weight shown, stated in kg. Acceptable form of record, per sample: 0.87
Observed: 0.25
